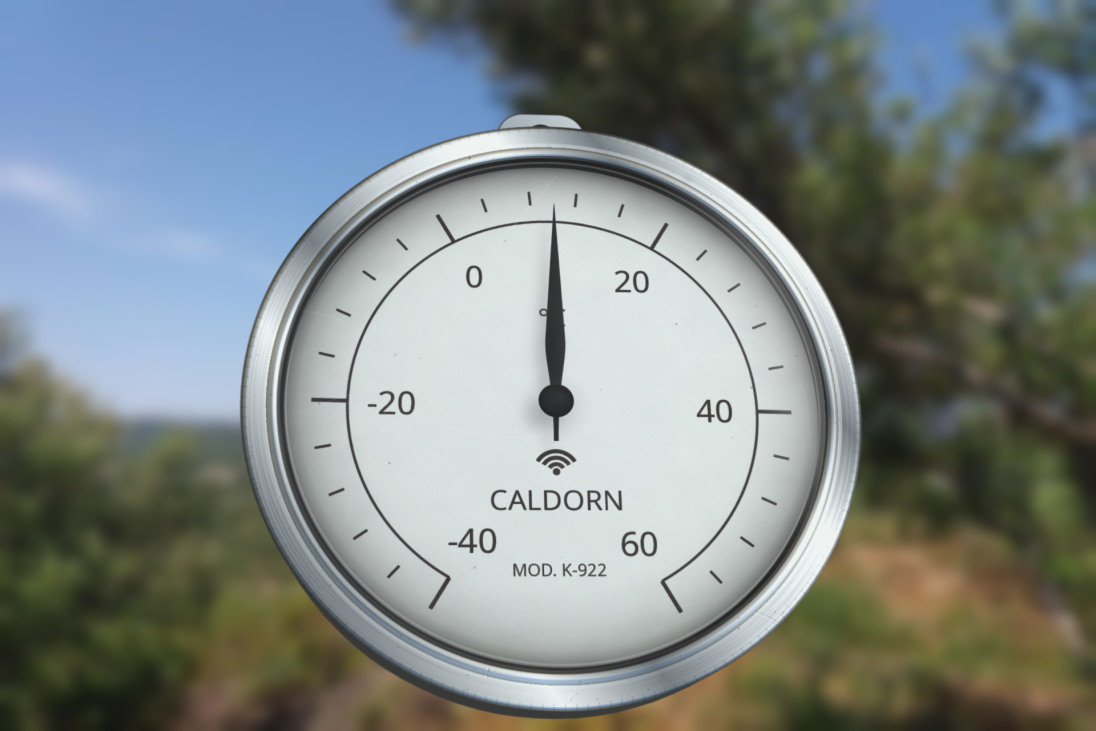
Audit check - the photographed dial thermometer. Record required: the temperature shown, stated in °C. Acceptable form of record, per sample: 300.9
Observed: 10
